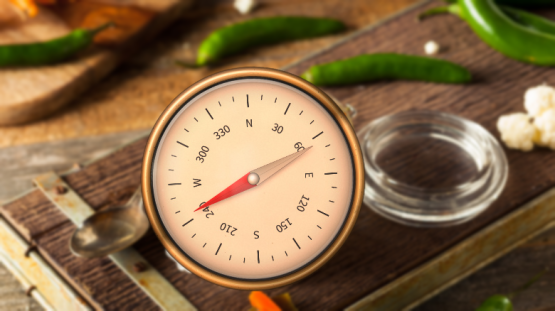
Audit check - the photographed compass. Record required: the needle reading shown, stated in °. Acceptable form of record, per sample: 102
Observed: 245
